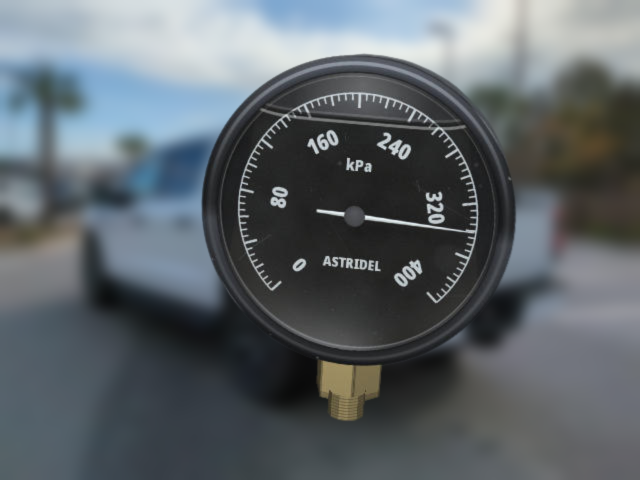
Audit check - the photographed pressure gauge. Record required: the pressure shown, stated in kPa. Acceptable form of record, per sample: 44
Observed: 340
